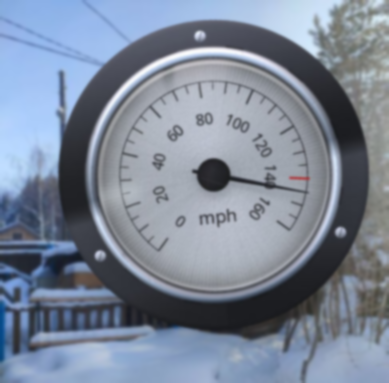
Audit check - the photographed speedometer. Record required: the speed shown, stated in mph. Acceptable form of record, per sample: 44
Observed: 145
